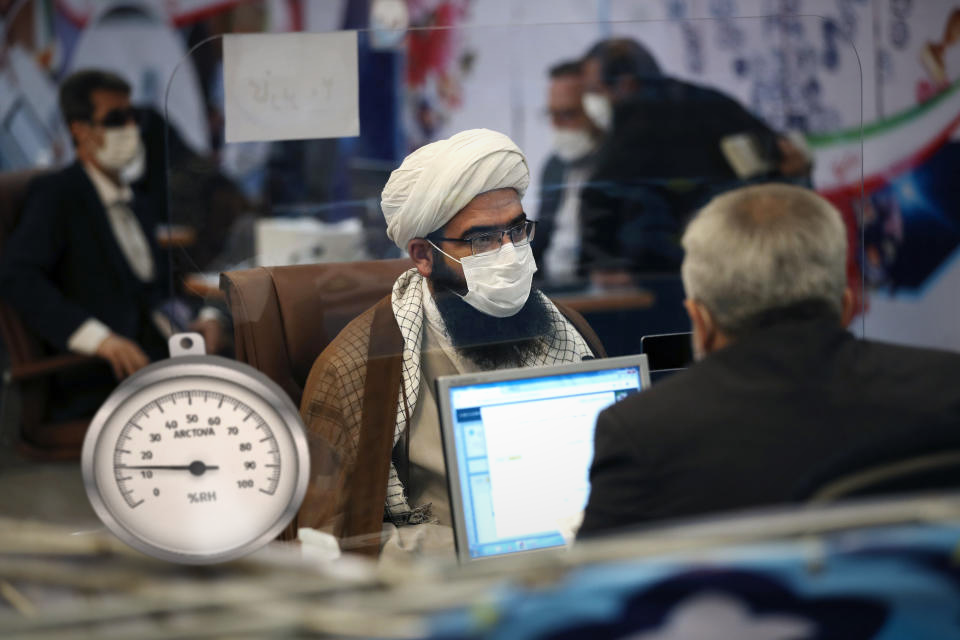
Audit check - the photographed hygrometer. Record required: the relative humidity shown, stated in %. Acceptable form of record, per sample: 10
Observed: 15
